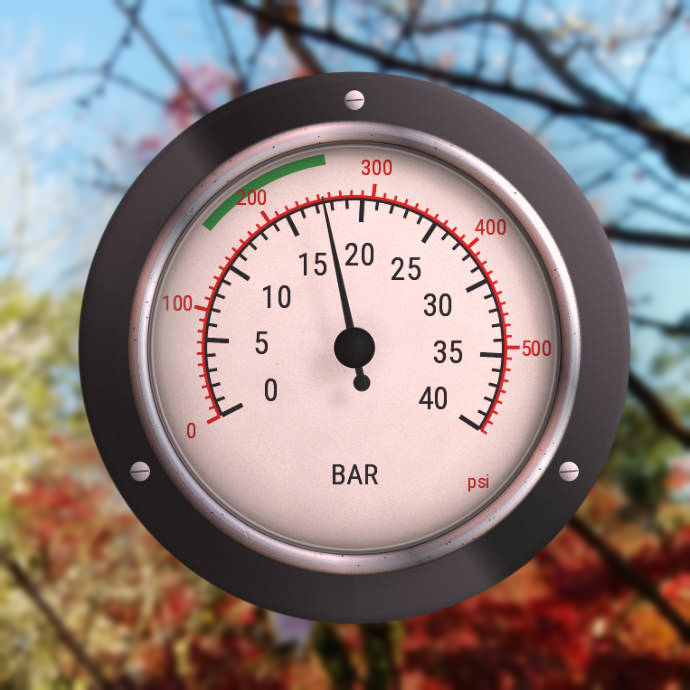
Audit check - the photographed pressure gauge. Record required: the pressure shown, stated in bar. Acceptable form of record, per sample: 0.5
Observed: 17.5
